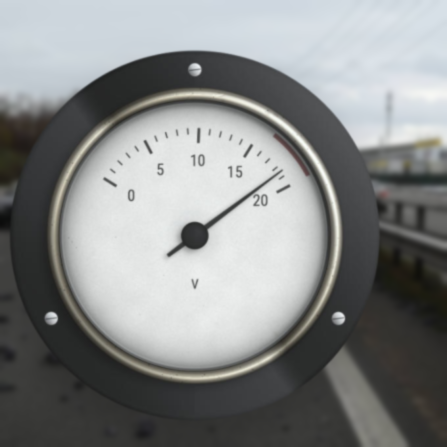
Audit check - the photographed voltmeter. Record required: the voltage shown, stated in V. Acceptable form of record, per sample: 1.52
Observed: 18.5
